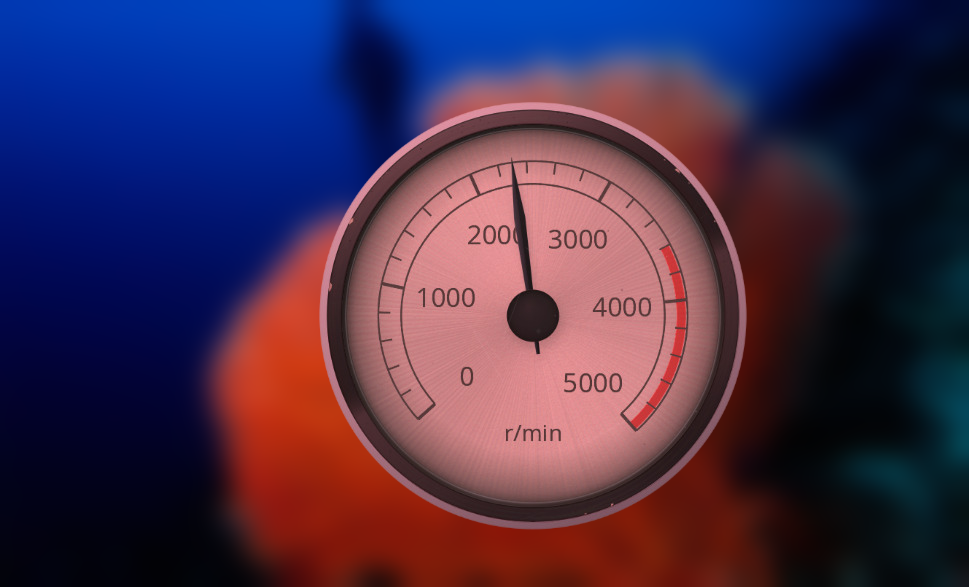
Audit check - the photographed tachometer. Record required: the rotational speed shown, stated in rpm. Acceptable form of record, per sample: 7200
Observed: 2300
